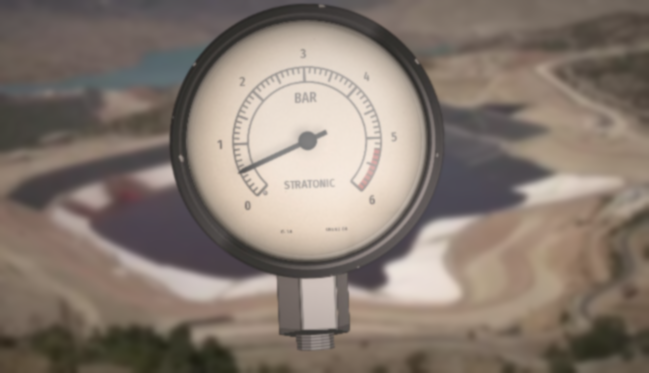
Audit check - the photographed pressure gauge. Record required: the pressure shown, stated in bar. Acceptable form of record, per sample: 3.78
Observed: 0.5
